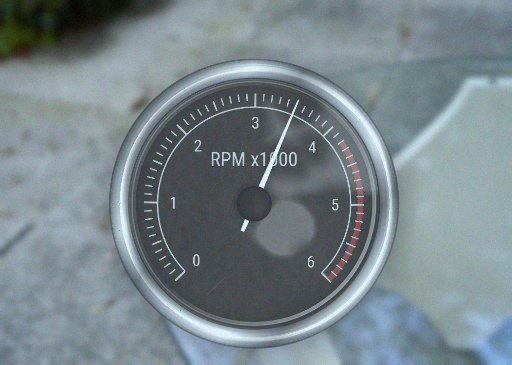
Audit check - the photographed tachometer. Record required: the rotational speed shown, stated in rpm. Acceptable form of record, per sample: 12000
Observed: 3500
